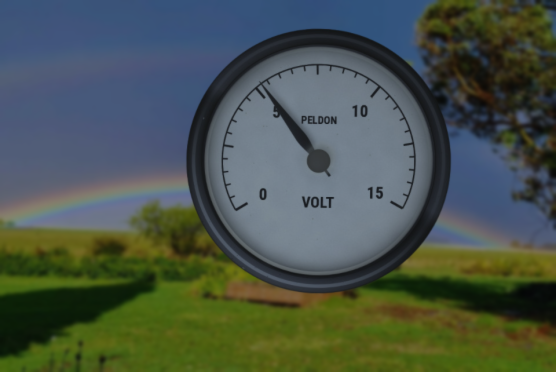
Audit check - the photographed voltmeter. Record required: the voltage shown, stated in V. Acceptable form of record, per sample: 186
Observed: 5.25
